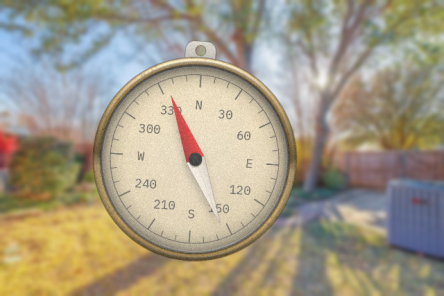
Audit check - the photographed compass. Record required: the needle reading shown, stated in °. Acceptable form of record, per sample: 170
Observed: 335
